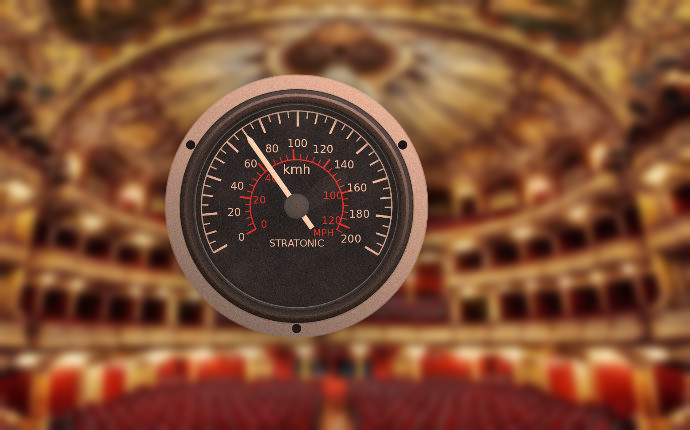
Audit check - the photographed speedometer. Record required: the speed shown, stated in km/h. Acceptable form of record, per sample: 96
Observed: 70
